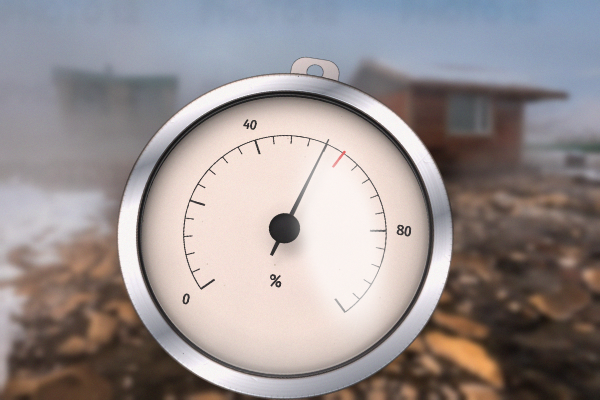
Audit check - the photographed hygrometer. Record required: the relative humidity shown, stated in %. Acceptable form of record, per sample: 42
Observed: 56
